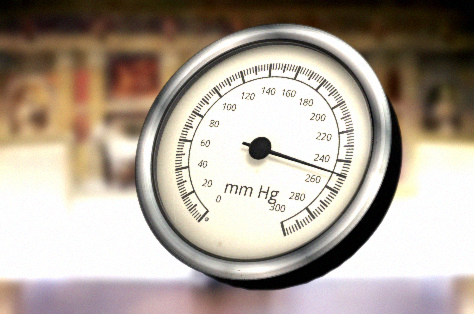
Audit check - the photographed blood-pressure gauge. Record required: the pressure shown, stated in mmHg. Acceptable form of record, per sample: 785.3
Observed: 250
